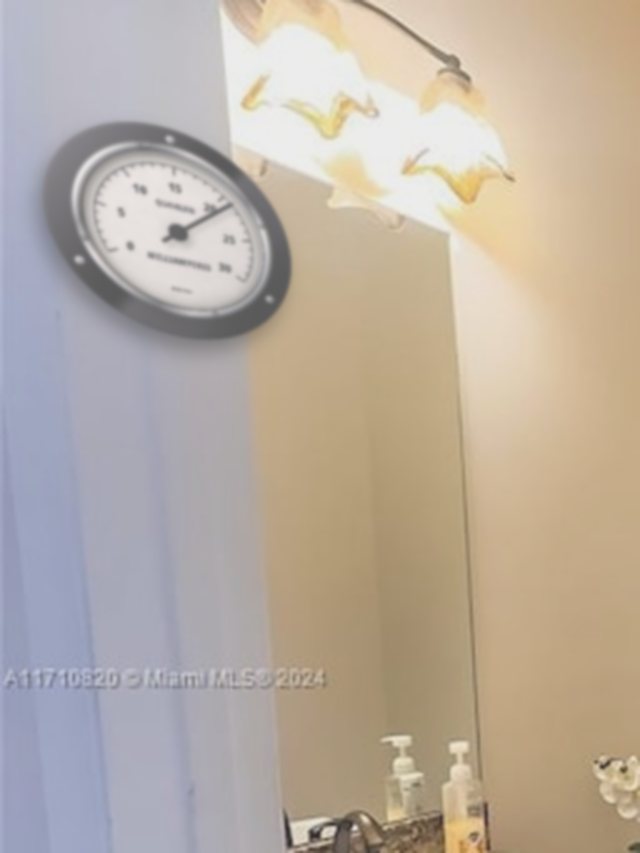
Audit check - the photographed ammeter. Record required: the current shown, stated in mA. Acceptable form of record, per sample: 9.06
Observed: 21
